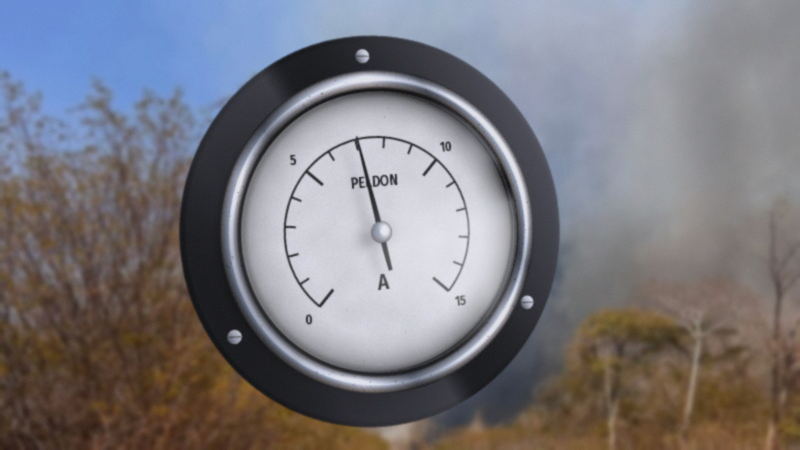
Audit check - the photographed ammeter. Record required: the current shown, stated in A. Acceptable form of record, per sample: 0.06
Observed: 7
